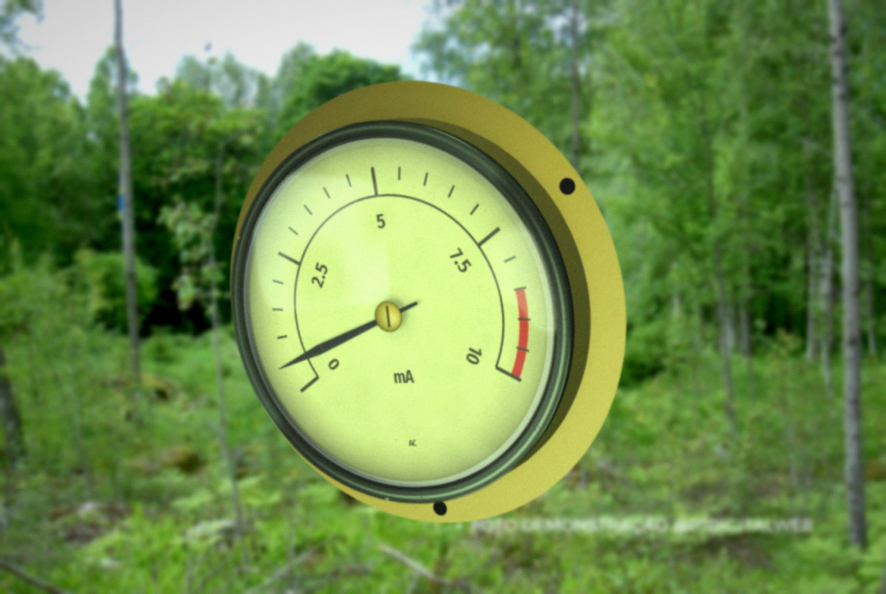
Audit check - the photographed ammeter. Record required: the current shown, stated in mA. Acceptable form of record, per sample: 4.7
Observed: 0.5
